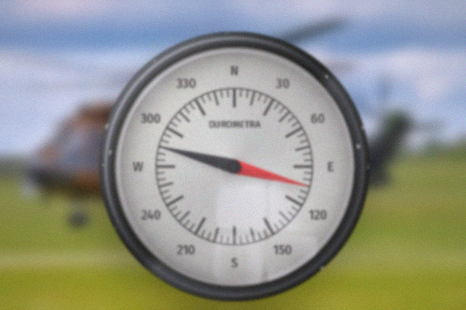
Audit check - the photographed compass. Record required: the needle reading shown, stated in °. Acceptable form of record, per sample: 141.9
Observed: 105
